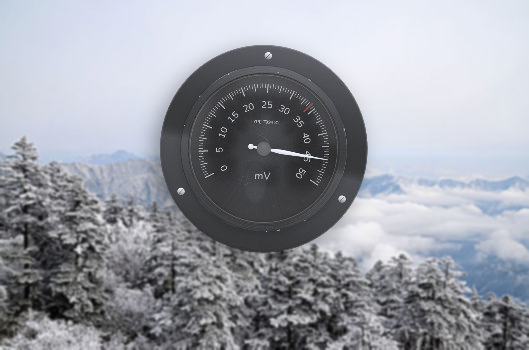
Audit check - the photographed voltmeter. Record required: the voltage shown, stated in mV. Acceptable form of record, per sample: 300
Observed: 45
